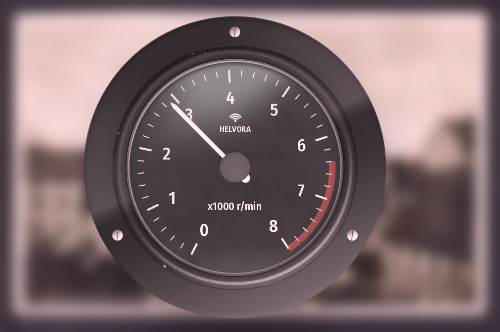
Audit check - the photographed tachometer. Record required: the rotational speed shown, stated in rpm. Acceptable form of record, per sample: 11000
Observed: 2900
